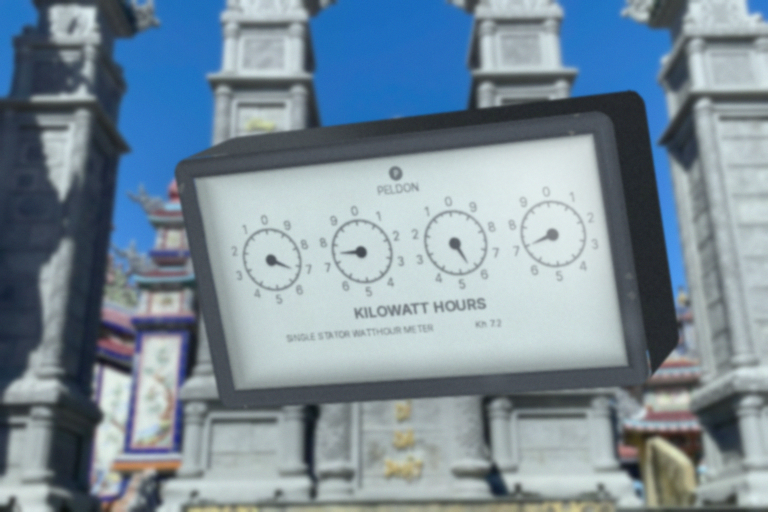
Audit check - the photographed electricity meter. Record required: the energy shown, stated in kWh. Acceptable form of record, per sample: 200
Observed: 6757
